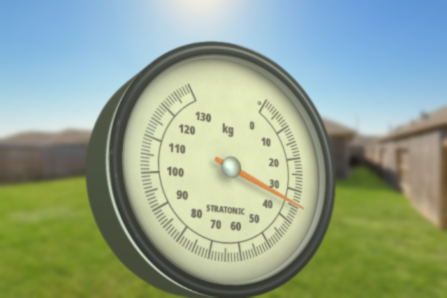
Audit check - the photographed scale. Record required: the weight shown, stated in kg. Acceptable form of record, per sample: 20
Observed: 35
